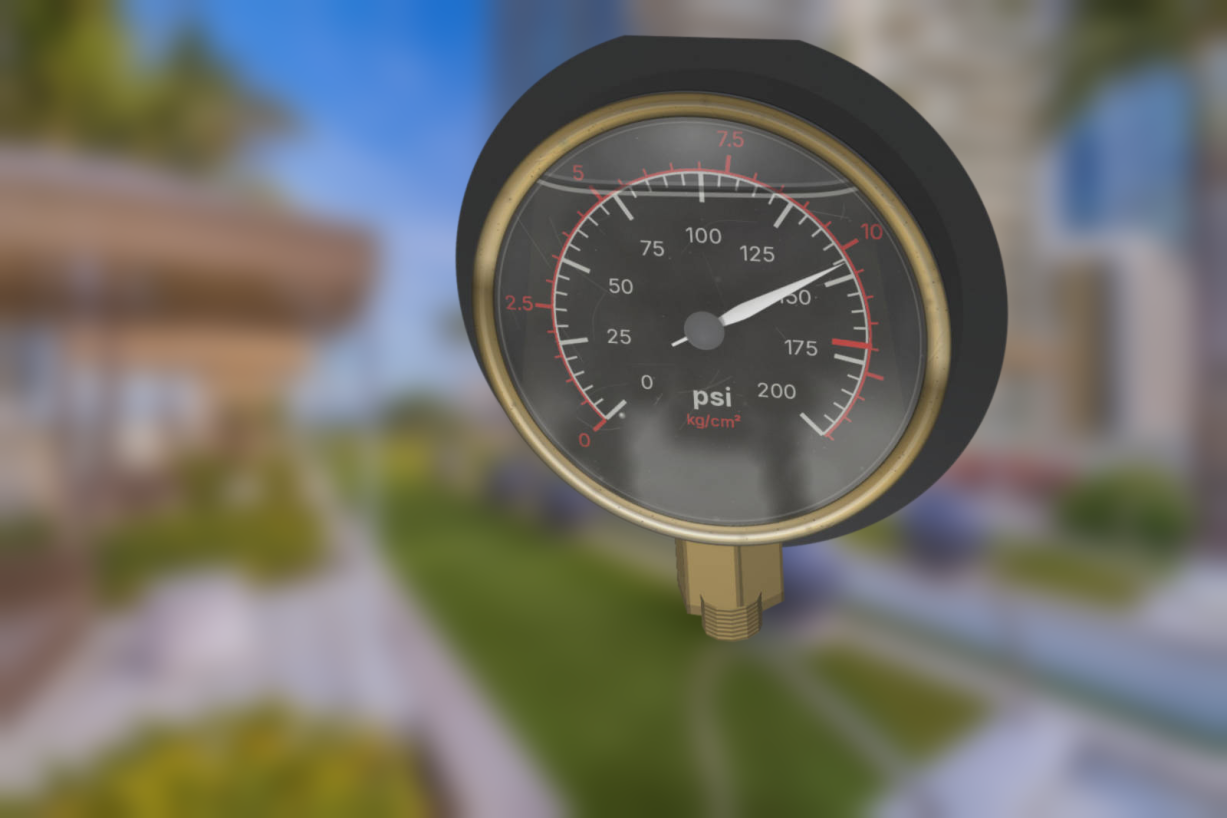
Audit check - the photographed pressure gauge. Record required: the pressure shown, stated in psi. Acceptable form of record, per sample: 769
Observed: 145
